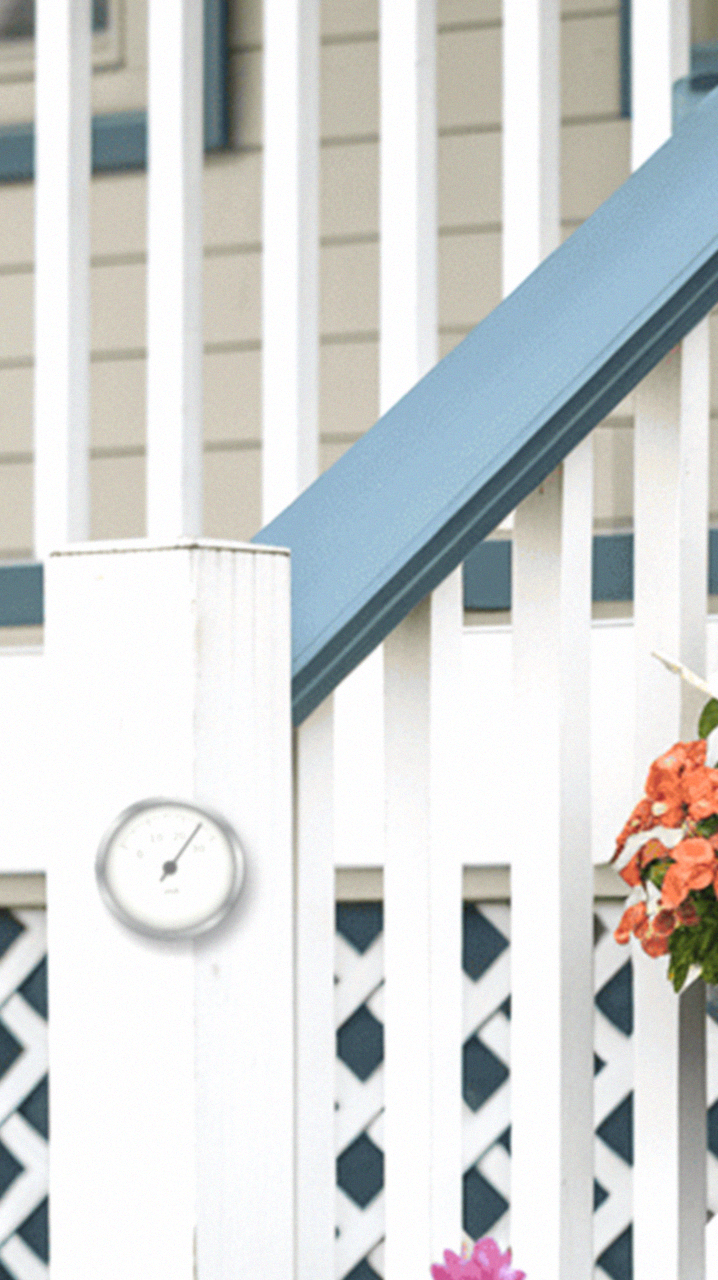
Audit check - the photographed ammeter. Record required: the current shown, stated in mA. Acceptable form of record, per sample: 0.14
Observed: 25
